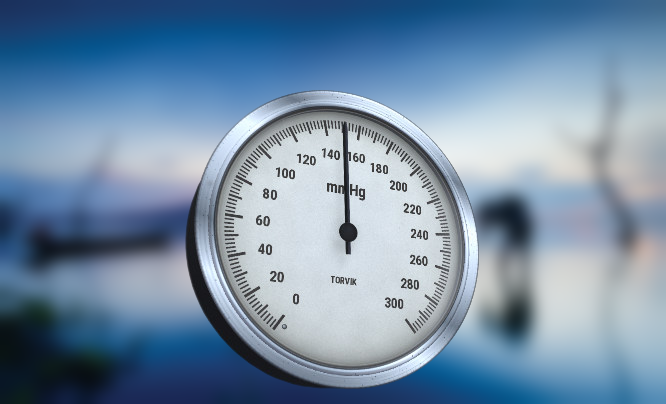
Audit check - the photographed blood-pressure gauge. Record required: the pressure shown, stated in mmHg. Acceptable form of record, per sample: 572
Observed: 150
